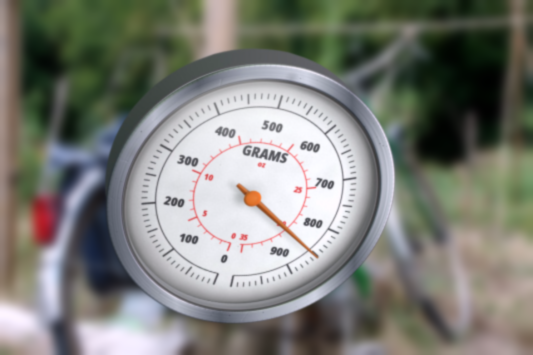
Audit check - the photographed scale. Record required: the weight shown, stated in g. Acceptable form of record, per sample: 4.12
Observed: 850
